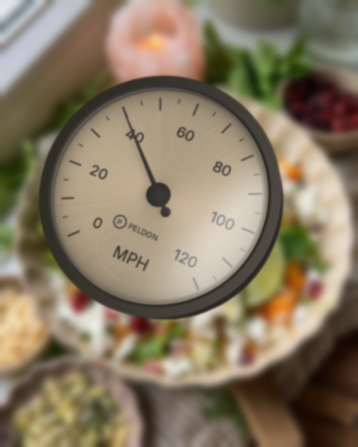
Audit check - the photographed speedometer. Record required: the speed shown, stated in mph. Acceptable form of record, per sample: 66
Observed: 40
